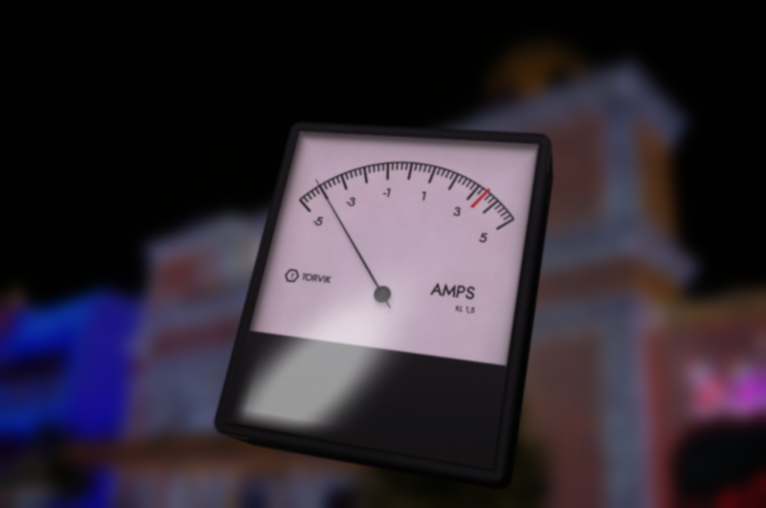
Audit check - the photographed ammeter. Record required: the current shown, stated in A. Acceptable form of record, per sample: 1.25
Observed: -4
